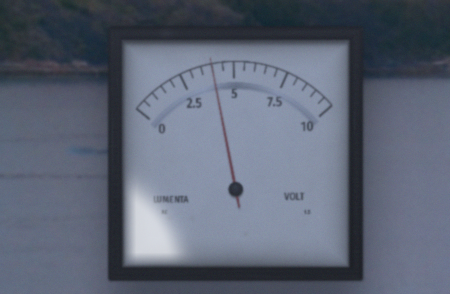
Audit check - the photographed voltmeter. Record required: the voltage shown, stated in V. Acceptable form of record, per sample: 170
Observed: 4
